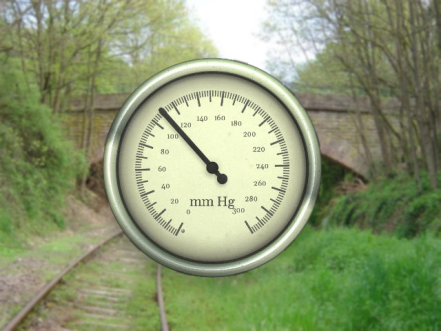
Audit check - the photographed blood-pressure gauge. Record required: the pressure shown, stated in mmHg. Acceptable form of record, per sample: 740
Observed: 110
